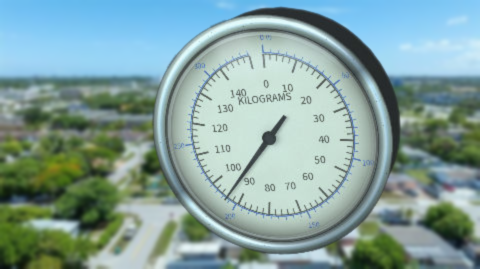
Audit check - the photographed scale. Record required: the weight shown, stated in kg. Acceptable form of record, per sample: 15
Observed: 94
